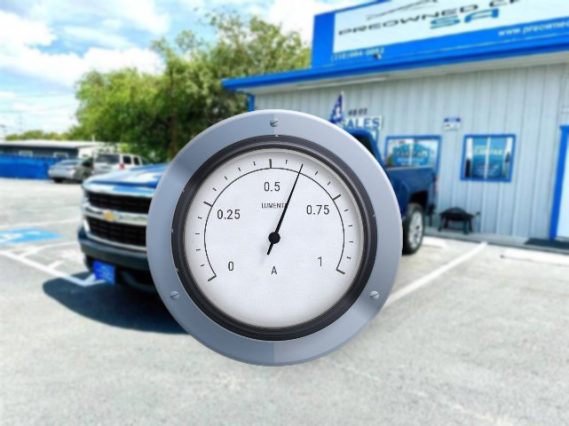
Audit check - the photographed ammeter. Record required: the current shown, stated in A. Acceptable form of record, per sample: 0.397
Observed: 0.6
